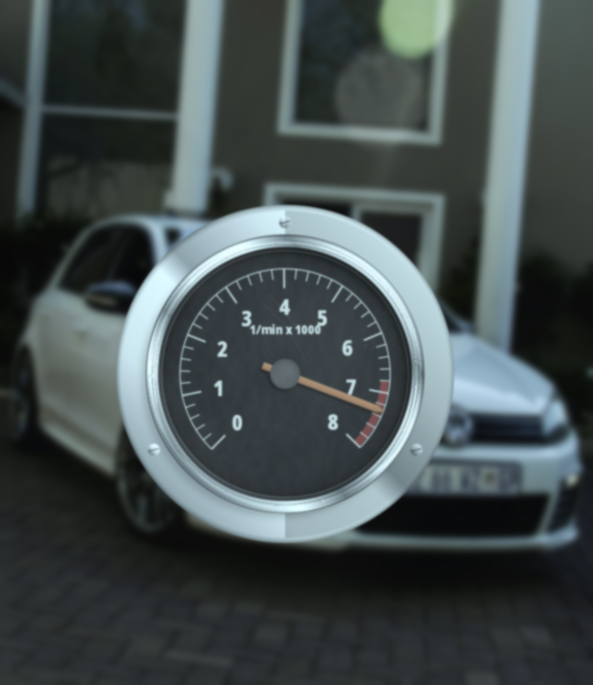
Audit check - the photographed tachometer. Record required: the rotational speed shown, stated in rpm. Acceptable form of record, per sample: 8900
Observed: 7300
